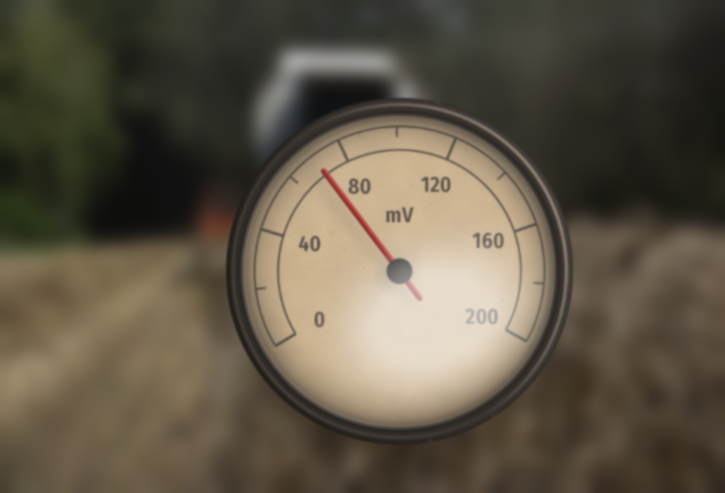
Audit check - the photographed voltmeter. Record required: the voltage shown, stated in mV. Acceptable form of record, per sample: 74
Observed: 70
